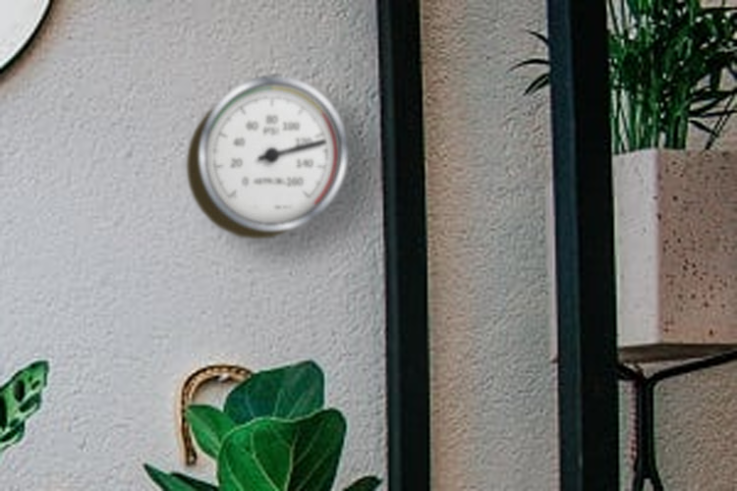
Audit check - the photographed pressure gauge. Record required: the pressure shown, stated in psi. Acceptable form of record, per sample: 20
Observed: 125
